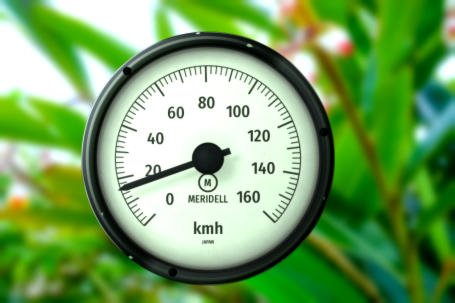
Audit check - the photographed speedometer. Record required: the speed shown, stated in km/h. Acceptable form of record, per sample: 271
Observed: 16
